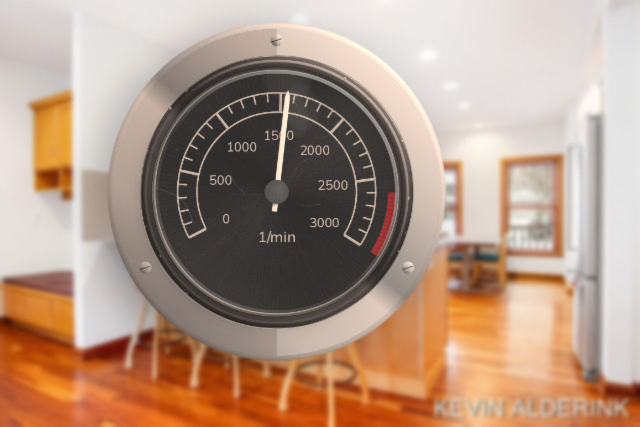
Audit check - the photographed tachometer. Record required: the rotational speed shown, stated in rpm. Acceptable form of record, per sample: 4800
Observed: 1550
